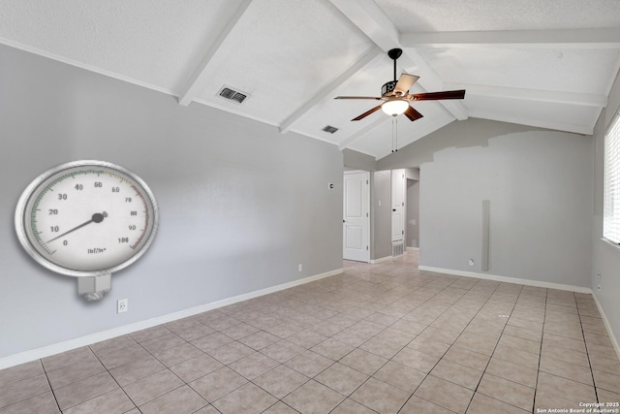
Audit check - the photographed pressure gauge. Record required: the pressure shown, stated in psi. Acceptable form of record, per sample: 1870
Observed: 5
